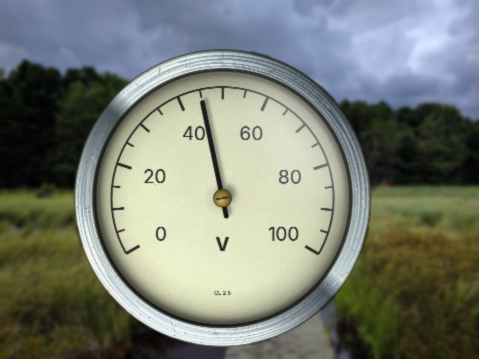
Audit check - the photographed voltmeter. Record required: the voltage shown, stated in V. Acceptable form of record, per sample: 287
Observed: 45
